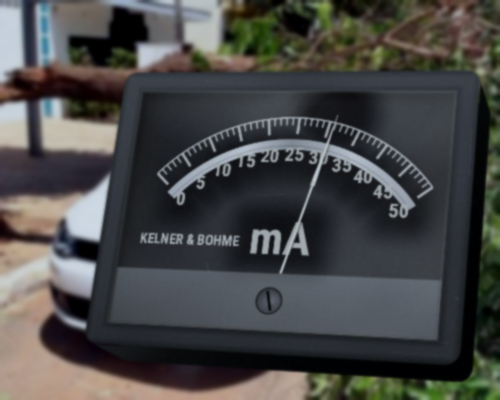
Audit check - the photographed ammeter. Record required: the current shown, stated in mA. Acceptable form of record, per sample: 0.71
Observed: 31
